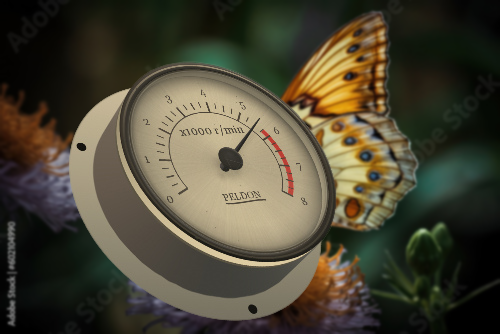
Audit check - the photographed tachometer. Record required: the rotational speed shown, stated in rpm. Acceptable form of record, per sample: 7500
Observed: 5500
